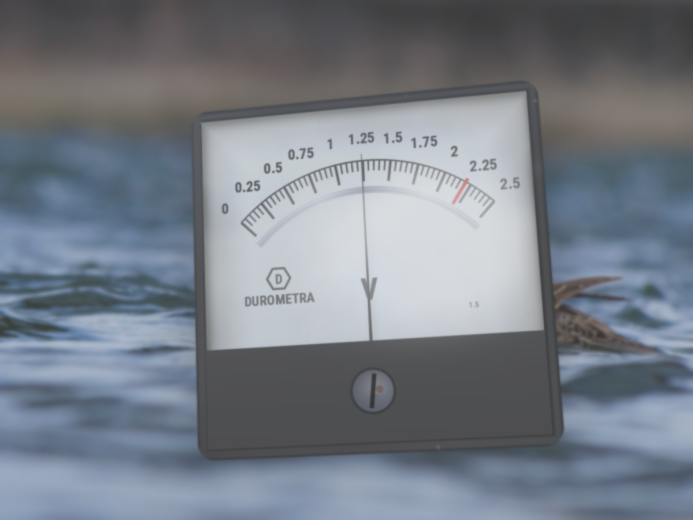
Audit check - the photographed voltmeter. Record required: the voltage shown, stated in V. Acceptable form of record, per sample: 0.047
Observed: 1.25
